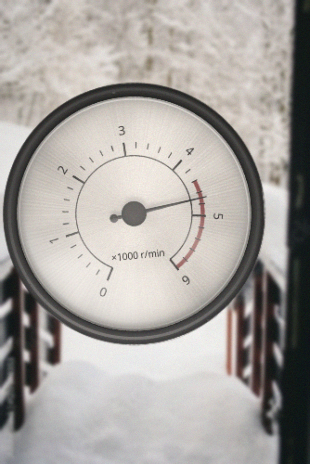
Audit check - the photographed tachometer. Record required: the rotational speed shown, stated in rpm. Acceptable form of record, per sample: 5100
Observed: 4700
